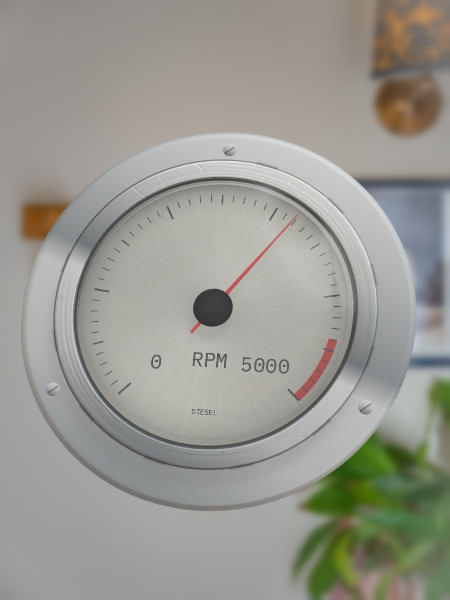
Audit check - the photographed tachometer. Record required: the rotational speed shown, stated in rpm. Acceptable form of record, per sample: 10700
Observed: 3200
